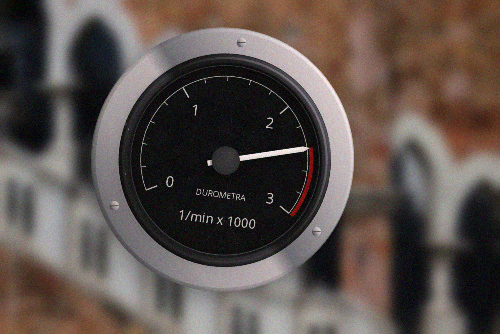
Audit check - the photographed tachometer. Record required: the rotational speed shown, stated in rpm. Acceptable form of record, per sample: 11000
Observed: 2400
